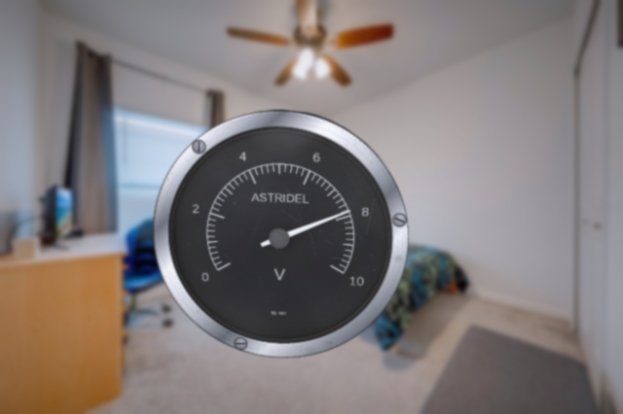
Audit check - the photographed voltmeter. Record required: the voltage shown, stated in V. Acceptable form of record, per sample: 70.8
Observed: 7.8
